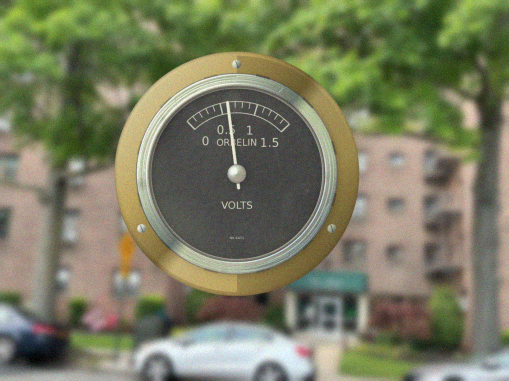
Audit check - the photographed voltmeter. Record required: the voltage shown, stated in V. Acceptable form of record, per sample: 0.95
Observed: 0.6
